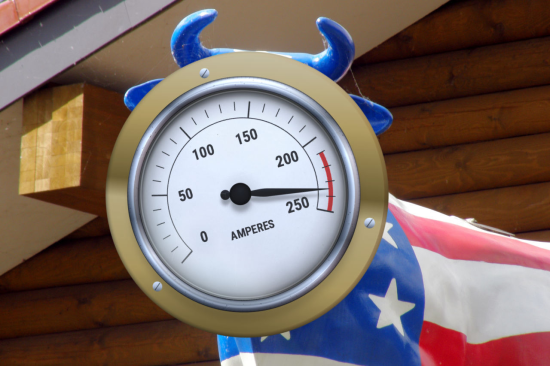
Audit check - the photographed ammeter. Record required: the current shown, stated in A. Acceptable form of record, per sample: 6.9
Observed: 235
